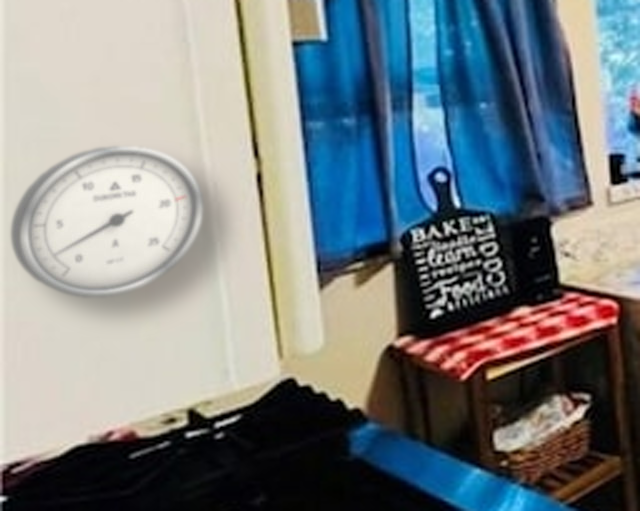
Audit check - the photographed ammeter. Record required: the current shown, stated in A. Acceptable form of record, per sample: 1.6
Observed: 2
